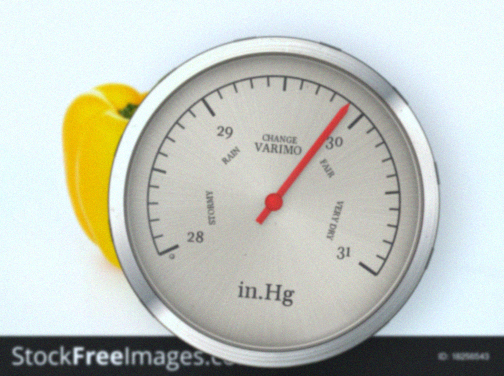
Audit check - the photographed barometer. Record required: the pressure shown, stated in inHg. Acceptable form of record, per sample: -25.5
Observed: 29.9
